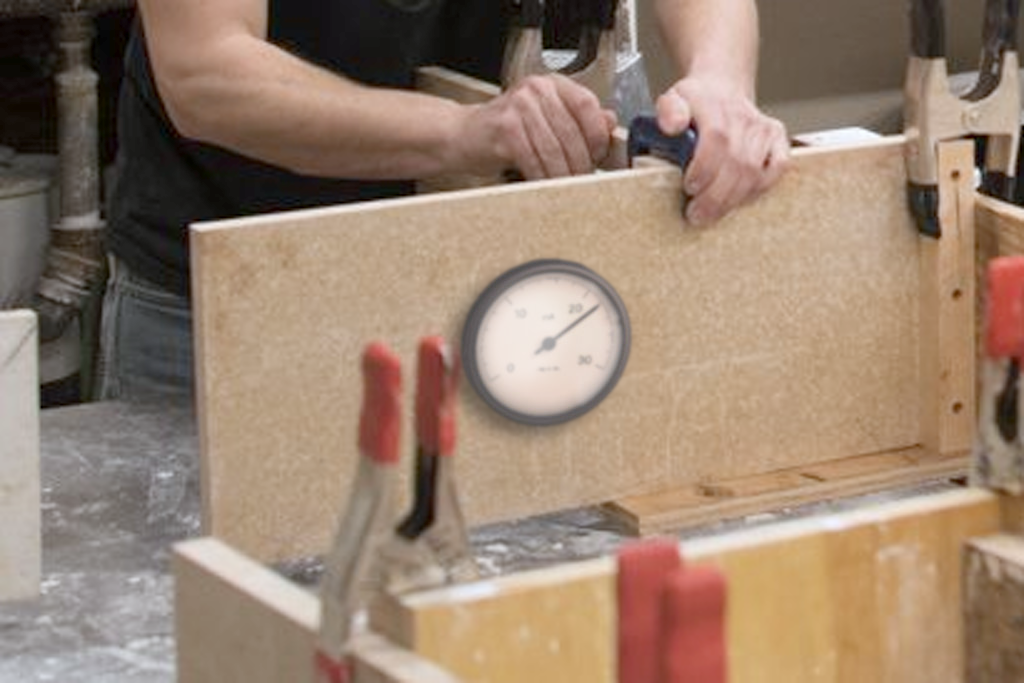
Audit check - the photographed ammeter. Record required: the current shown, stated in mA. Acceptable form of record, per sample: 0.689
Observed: 22
